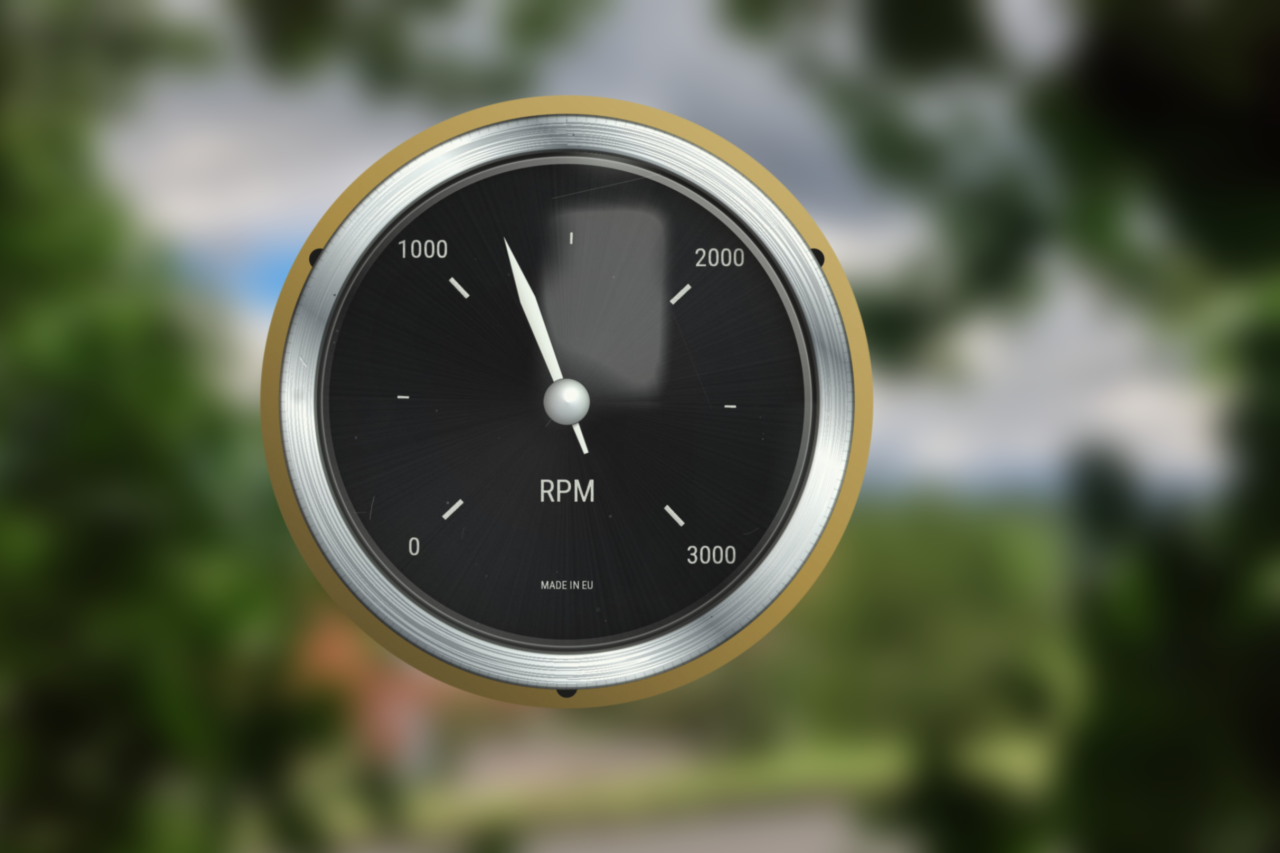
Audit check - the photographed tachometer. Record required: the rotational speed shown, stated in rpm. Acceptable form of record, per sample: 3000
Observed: 1250
